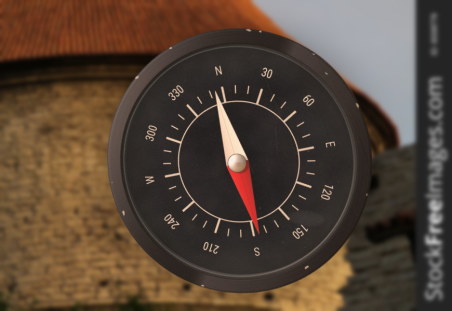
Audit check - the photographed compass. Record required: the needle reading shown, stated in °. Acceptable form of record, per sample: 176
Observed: 175
